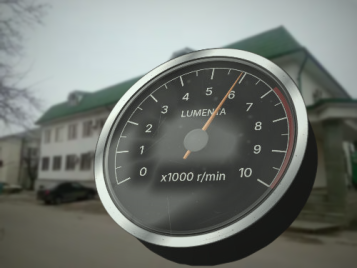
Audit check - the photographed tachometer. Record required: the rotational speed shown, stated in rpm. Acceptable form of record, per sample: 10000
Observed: 6000
